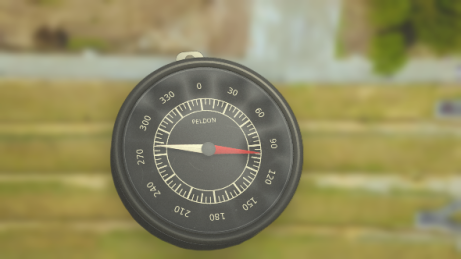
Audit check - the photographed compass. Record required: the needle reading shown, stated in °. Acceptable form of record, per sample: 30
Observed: 100
